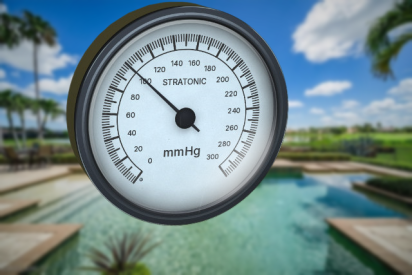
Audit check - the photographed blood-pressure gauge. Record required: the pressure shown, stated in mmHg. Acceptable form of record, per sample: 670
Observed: 100
